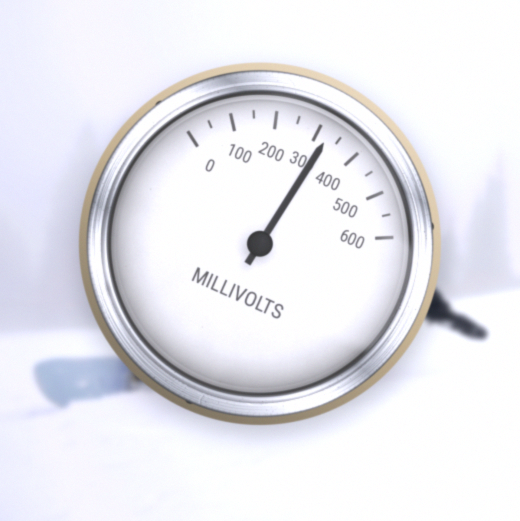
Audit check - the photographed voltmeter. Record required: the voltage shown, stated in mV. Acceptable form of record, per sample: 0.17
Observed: 325
